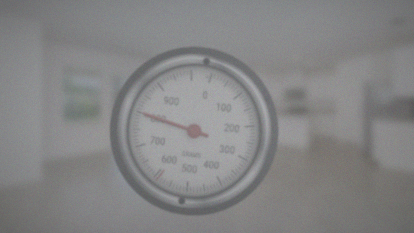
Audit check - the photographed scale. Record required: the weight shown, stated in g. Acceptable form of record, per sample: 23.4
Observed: 800
